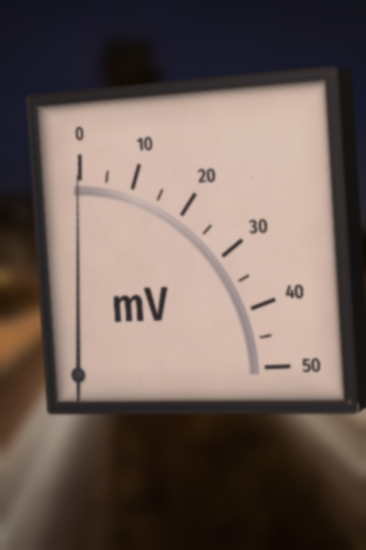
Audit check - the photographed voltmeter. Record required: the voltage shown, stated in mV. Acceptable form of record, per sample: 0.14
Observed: 0
